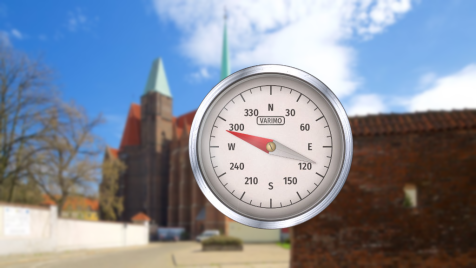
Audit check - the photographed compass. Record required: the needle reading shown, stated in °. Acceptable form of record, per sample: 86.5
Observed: 290
